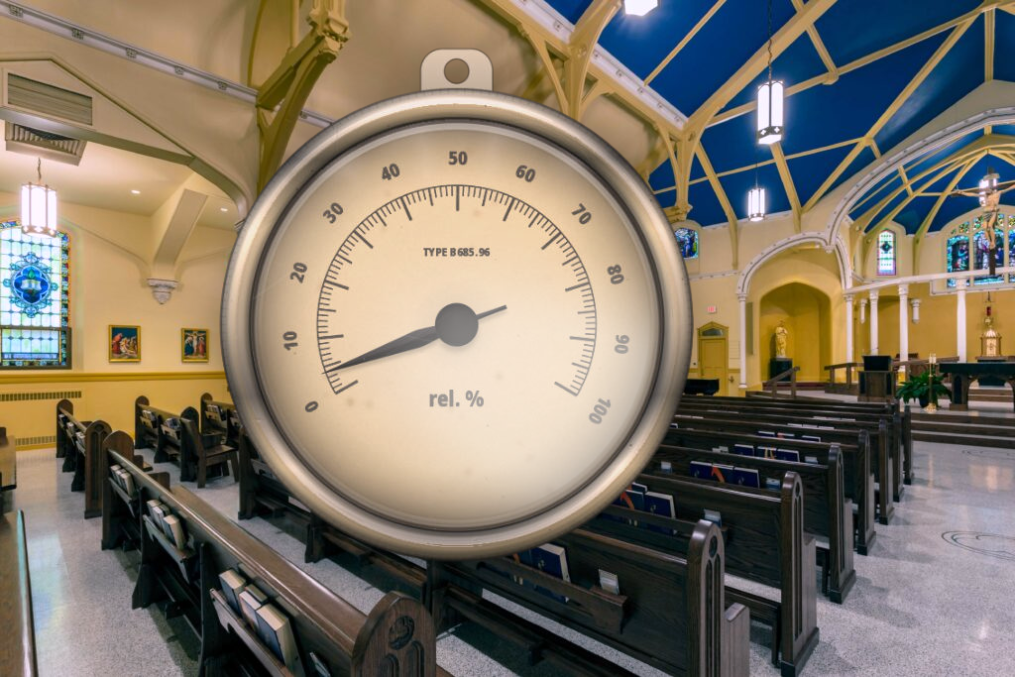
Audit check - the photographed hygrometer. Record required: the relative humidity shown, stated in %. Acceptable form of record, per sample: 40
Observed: 4
